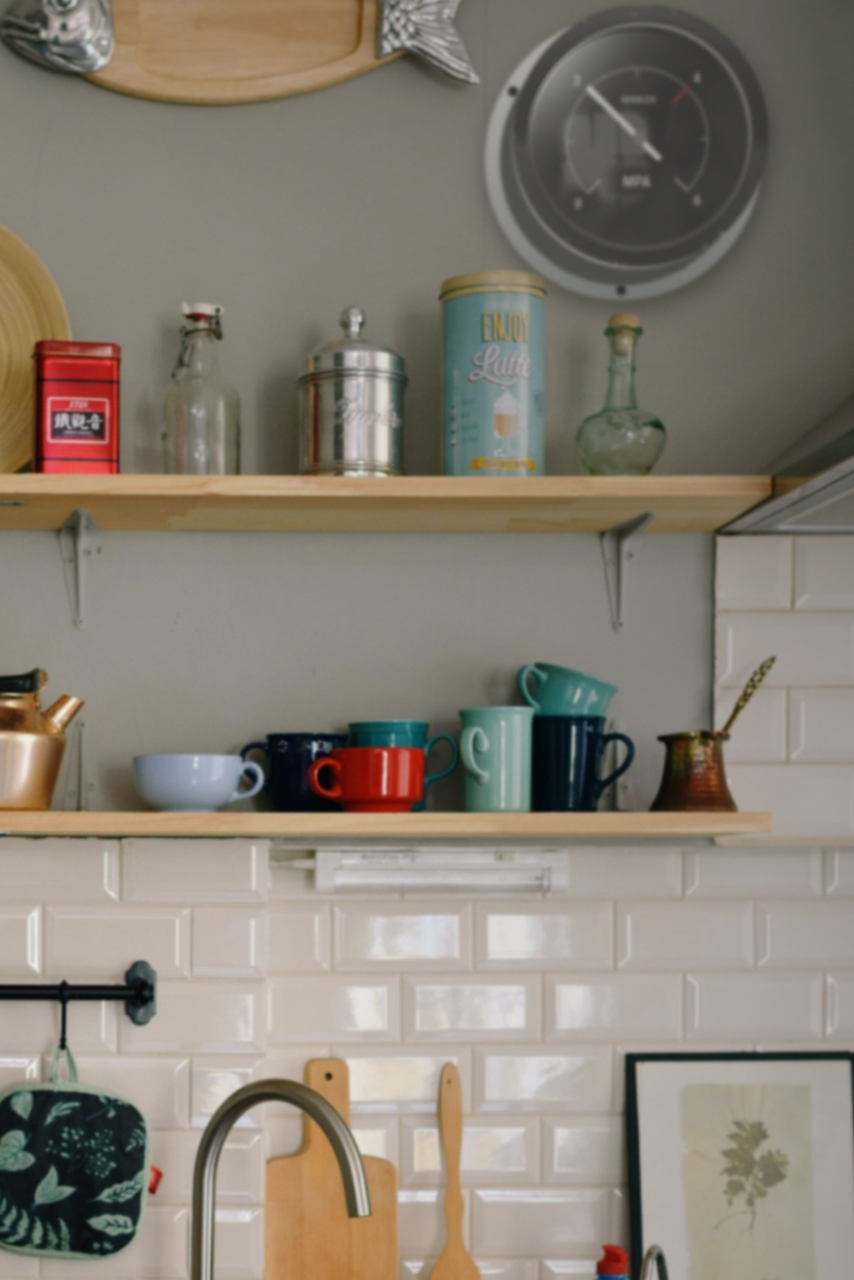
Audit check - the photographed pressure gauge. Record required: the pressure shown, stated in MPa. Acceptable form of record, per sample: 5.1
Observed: 2
